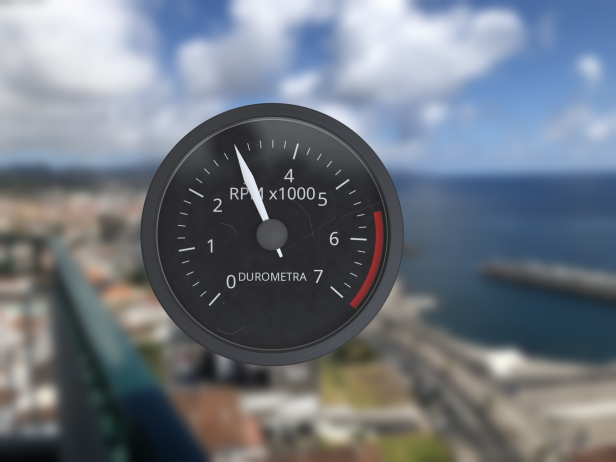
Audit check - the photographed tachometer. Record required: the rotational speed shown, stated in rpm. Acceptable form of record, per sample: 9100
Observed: 3000
